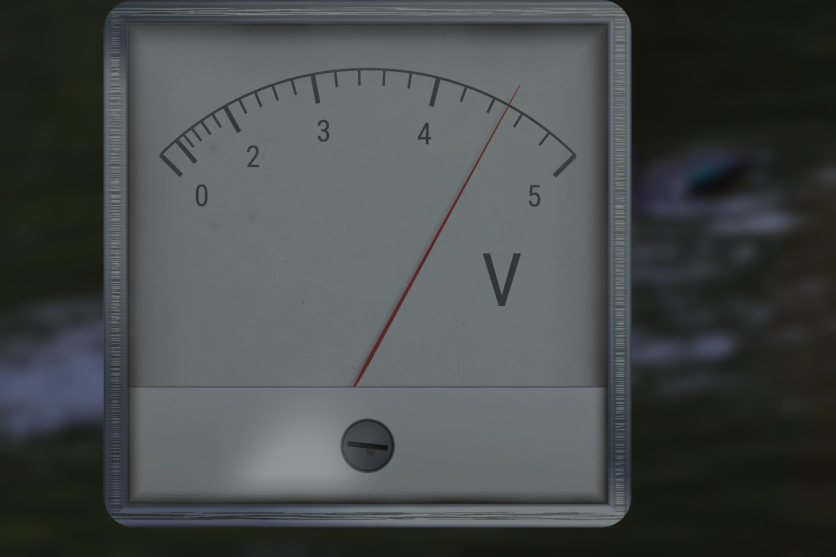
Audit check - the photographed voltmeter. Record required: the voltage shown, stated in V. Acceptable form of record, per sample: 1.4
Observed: 4.5
